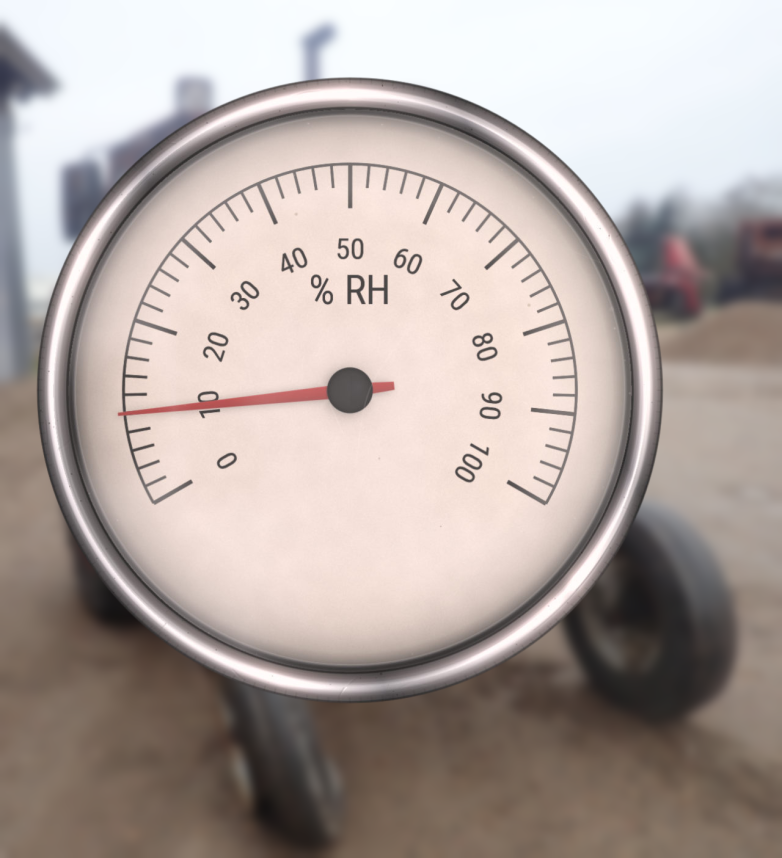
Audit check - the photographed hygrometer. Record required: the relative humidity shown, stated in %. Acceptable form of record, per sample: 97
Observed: 10
